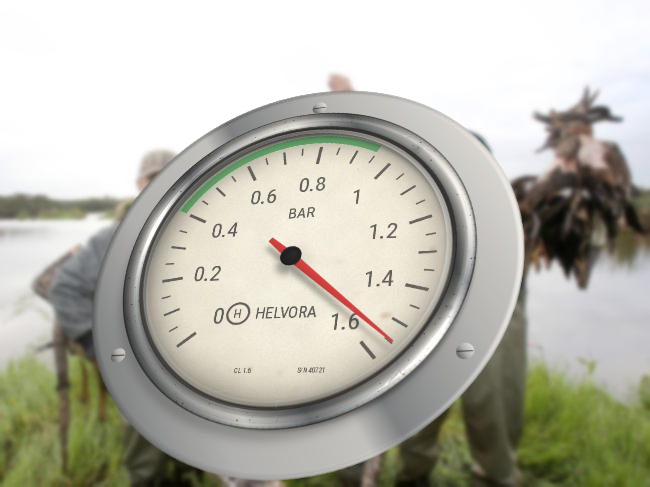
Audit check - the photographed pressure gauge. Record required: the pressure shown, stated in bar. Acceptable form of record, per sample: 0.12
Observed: 1.55
